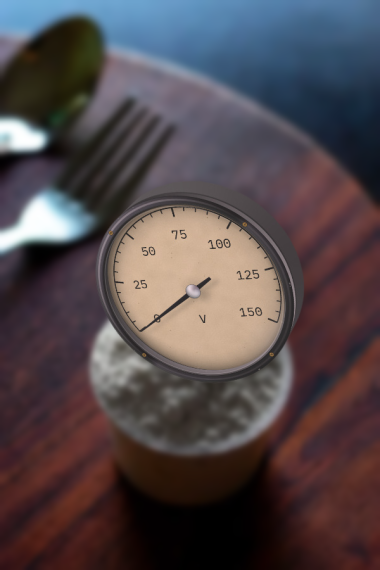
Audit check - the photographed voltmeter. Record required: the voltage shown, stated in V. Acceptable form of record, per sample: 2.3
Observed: 0
